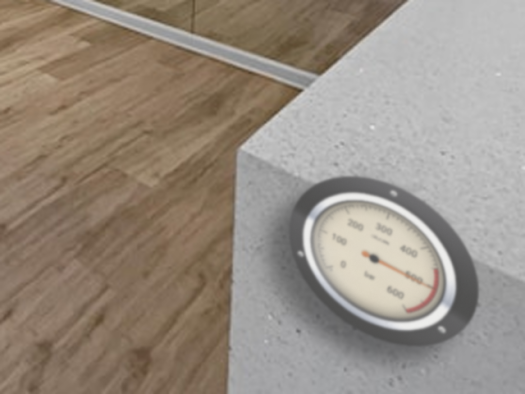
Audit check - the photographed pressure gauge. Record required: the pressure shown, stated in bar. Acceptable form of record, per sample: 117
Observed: 500
